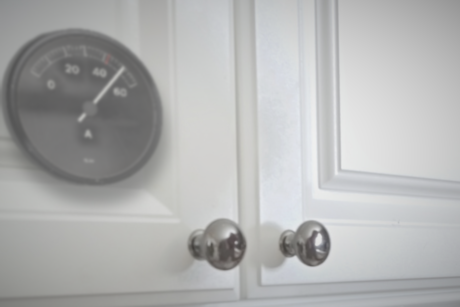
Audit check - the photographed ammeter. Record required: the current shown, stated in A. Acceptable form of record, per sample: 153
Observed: 50
